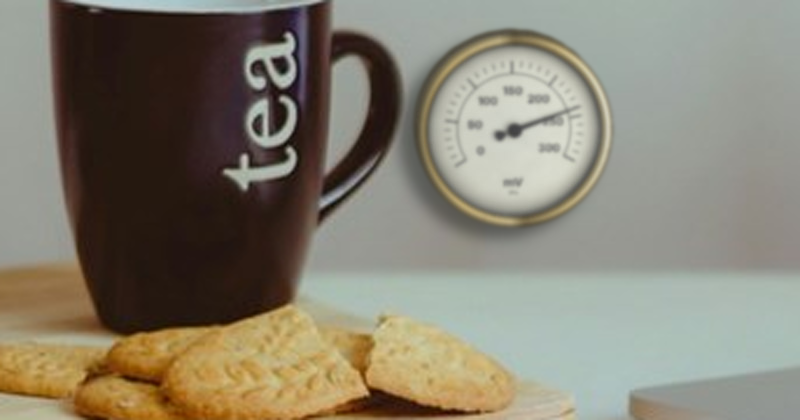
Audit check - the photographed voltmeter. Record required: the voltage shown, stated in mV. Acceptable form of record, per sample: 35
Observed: 240
